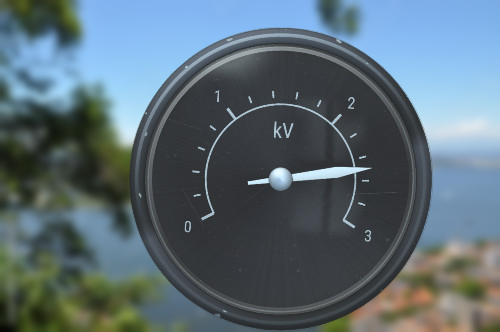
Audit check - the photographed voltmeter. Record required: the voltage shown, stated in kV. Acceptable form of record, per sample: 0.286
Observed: 2.5
